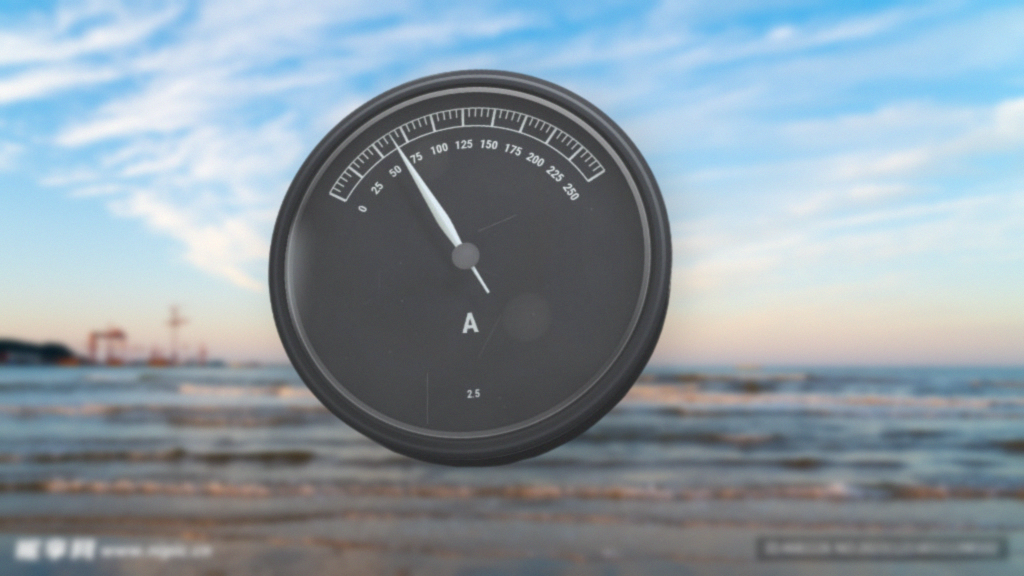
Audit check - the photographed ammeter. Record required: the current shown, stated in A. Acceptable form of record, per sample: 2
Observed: 65
